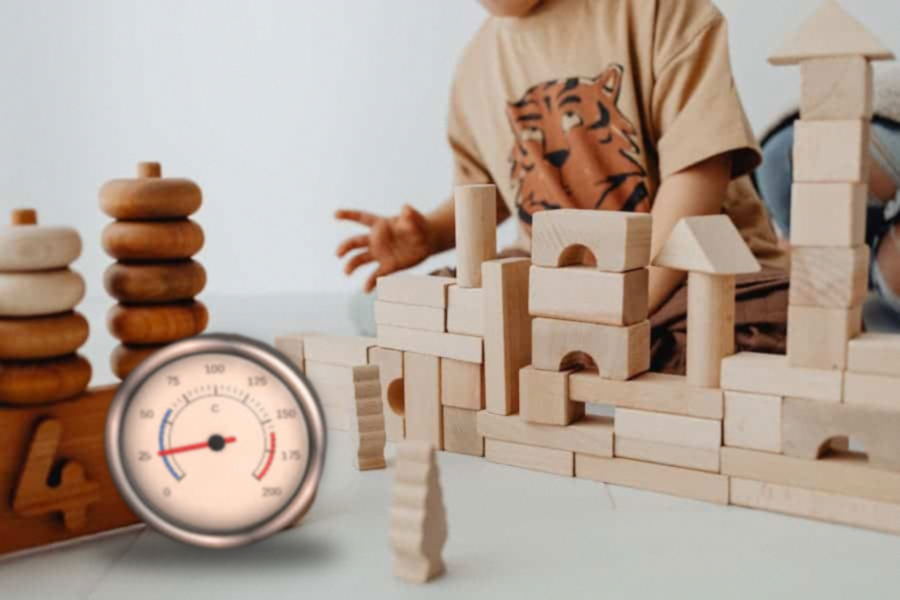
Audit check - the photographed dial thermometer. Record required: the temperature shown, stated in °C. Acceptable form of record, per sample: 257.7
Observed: 25
